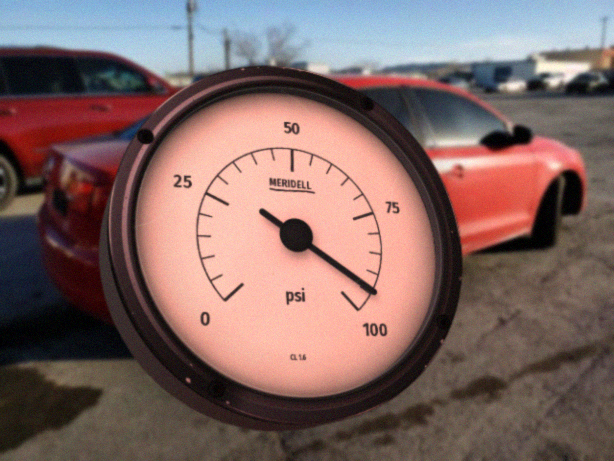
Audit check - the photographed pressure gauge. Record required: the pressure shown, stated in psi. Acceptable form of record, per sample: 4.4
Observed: 95
